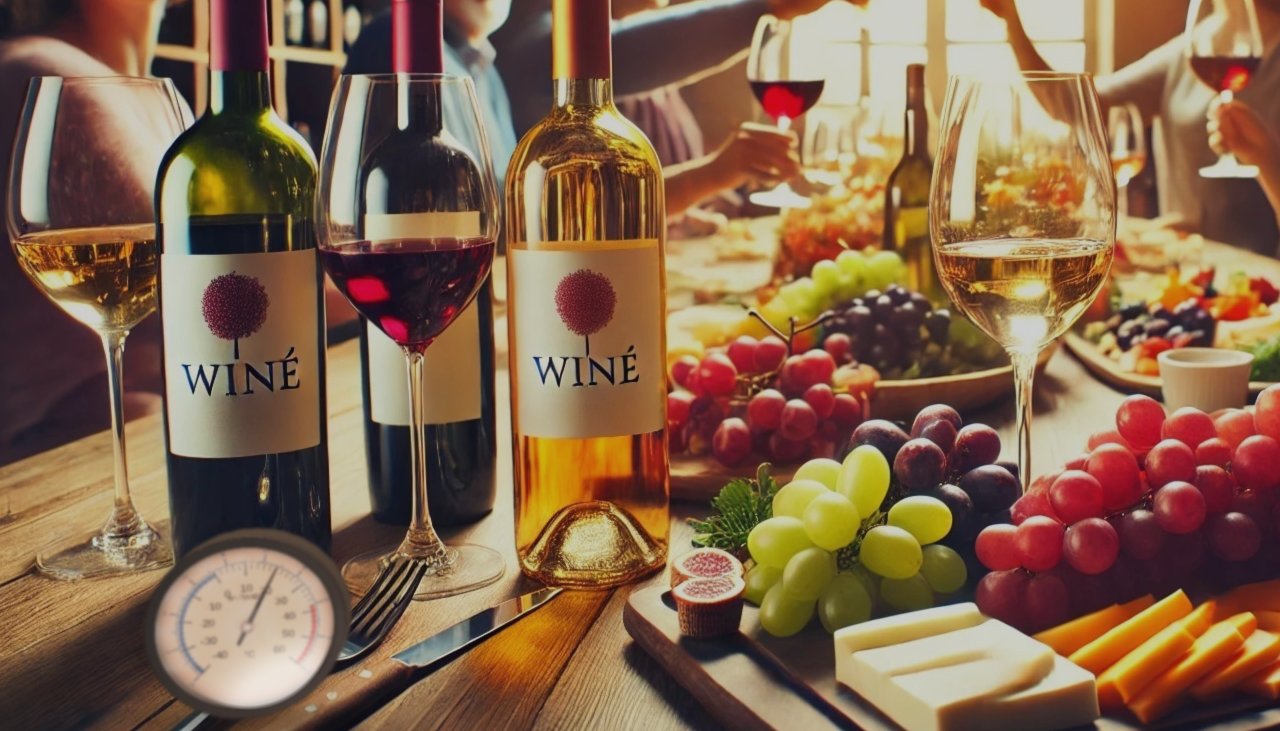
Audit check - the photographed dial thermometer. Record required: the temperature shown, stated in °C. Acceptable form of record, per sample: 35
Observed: 20
